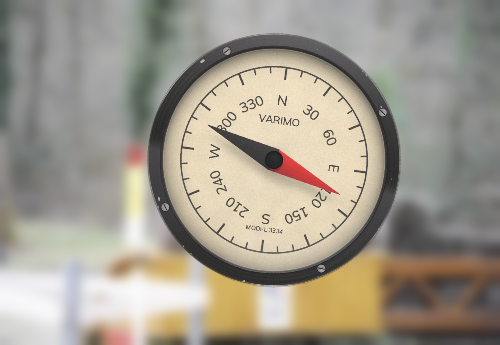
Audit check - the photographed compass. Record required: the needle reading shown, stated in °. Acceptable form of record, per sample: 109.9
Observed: 110
